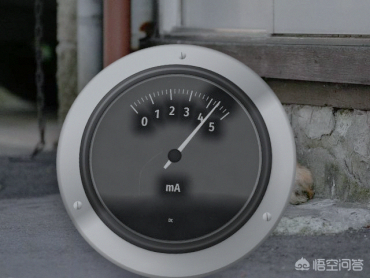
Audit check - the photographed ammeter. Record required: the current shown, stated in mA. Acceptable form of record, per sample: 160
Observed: 4.4
